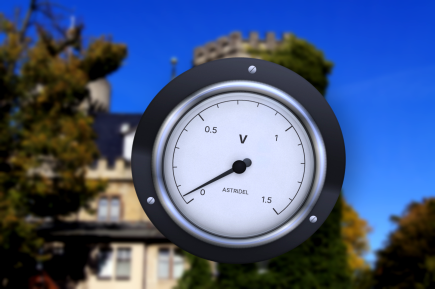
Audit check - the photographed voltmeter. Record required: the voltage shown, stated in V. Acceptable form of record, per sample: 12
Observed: 0.05
